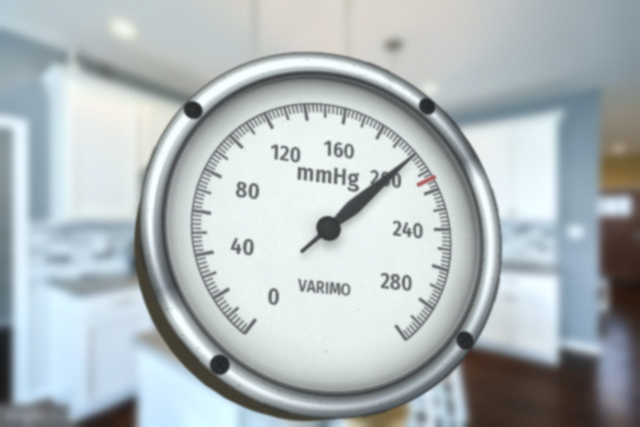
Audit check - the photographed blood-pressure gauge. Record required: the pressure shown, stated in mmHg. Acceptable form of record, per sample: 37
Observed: 200
